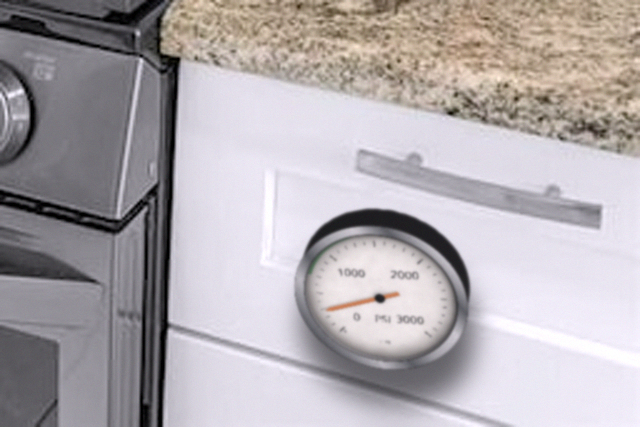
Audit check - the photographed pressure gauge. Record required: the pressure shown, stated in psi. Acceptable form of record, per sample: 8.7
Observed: 300
